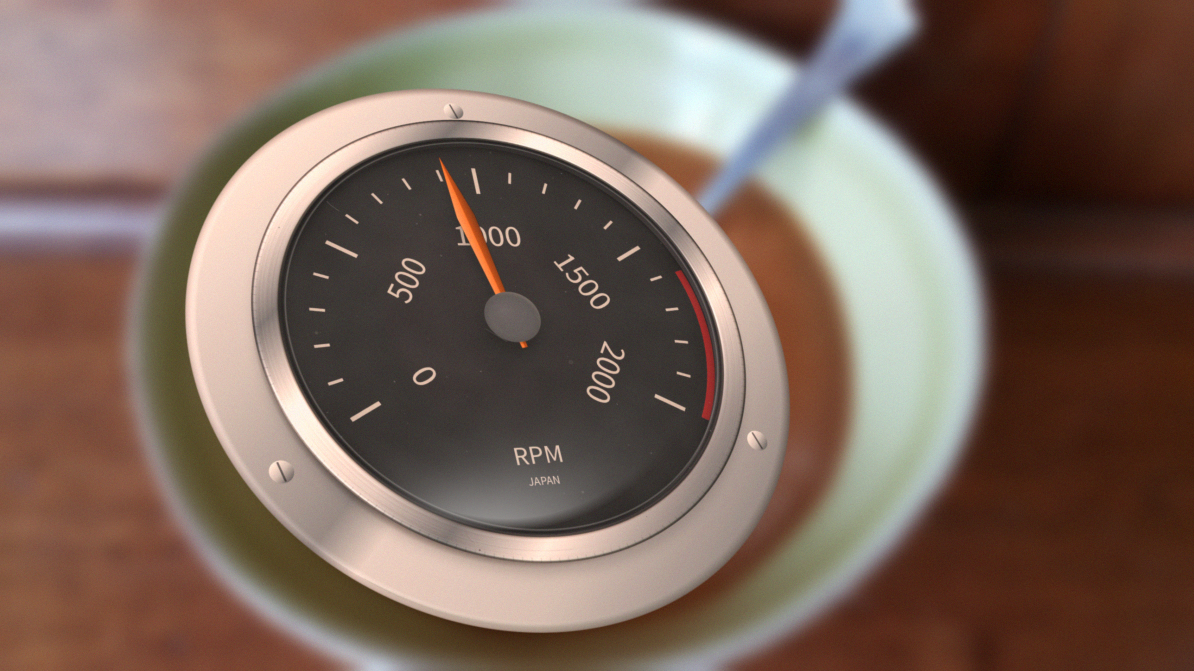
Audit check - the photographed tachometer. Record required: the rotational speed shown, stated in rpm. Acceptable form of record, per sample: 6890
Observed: 900
